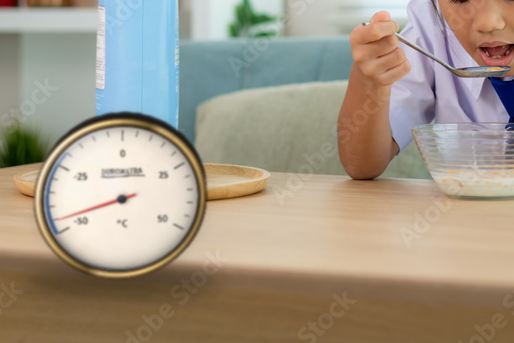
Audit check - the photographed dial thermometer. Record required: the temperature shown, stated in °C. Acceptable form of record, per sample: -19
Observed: -45
